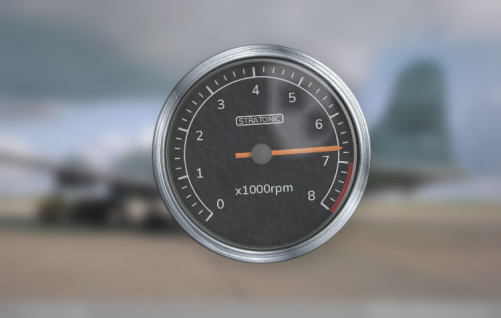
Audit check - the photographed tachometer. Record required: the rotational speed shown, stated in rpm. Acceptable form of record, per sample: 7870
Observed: 6700
